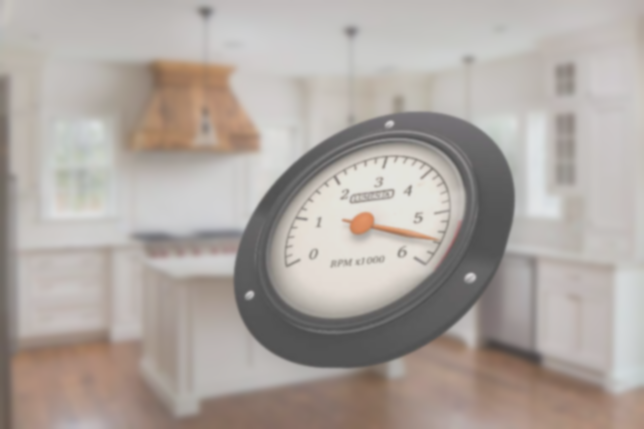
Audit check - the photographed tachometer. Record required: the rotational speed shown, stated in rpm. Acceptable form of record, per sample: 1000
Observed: 5600
